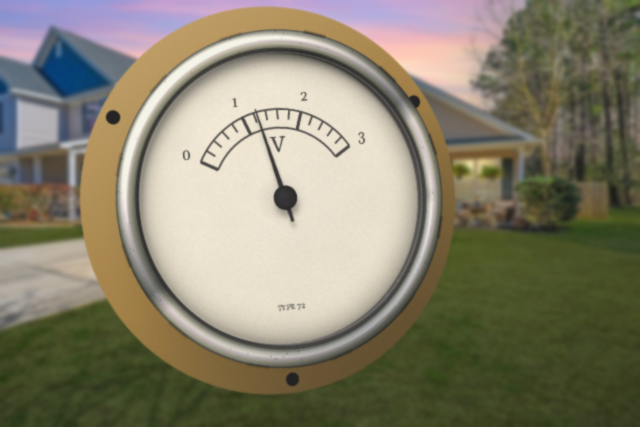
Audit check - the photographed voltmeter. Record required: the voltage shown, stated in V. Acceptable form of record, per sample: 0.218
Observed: 1.2
